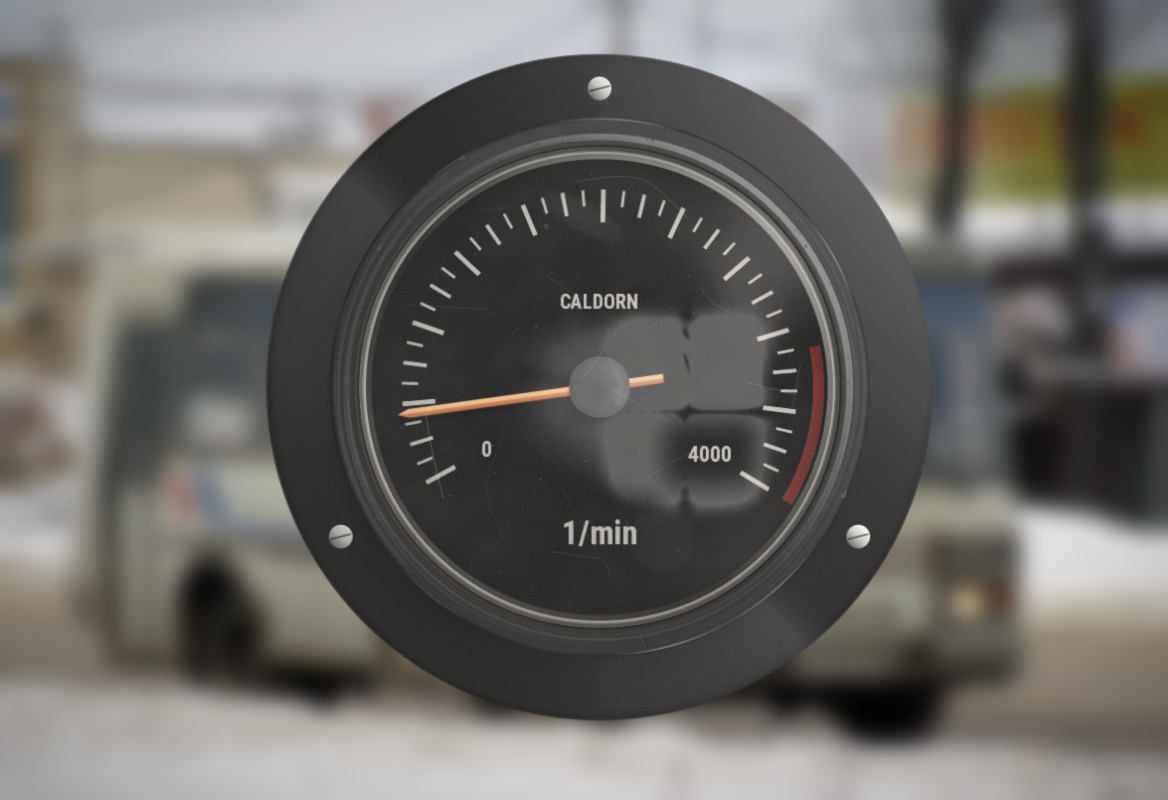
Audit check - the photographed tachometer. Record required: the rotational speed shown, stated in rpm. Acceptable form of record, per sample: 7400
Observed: 350
